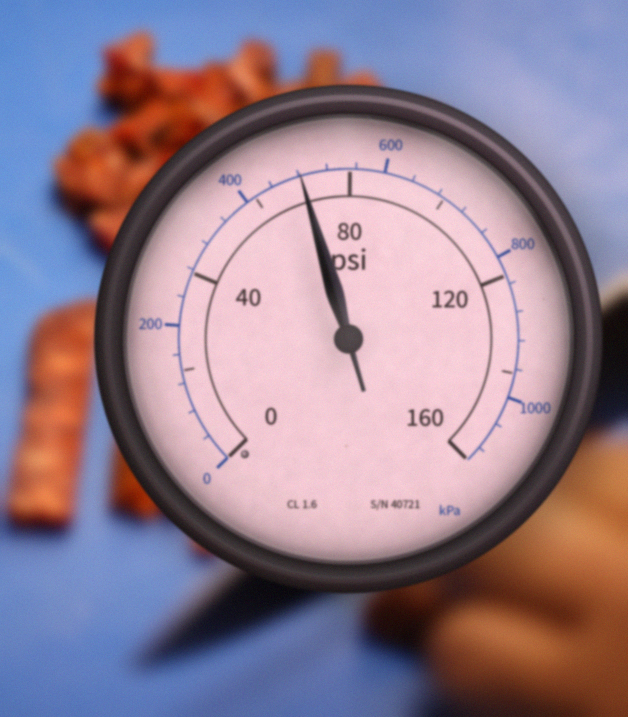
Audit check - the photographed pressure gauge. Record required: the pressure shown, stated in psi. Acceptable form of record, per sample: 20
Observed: 70
